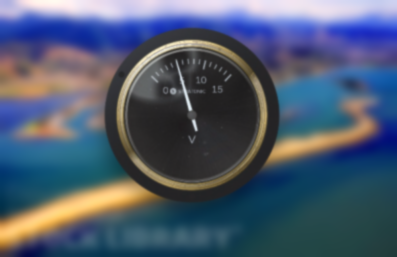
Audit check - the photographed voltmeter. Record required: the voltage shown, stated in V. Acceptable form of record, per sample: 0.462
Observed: 5
